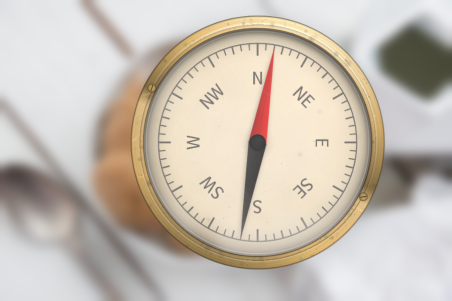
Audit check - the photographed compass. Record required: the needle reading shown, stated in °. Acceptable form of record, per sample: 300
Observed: 10
